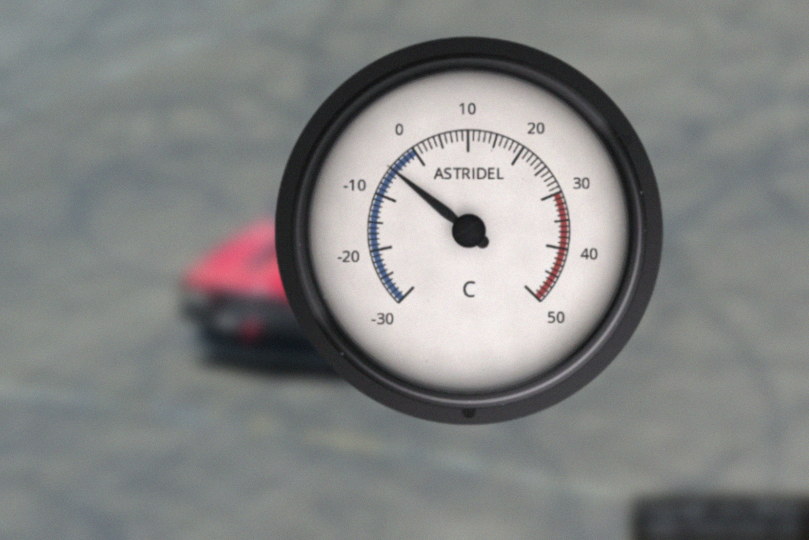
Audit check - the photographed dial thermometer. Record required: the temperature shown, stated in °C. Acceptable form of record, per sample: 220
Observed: -5
